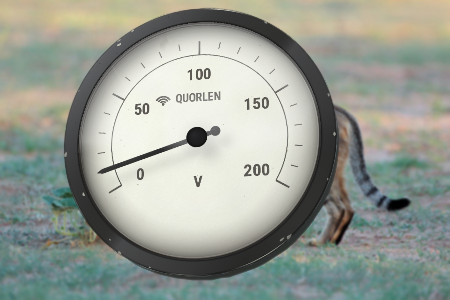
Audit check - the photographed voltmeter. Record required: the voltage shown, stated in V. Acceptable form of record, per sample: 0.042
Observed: 10
